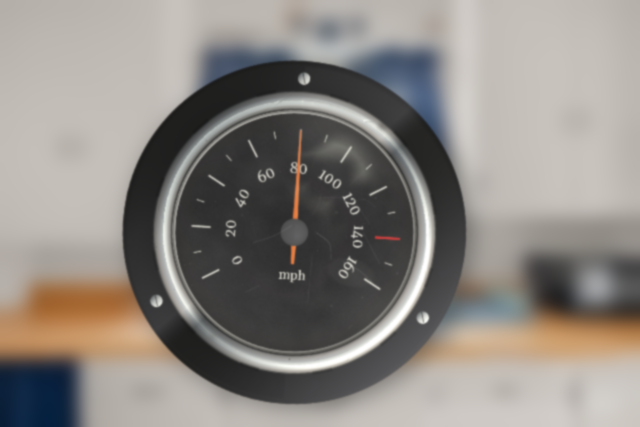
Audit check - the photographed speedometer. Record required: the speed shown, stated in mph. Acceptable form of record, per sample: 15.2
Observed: 80
